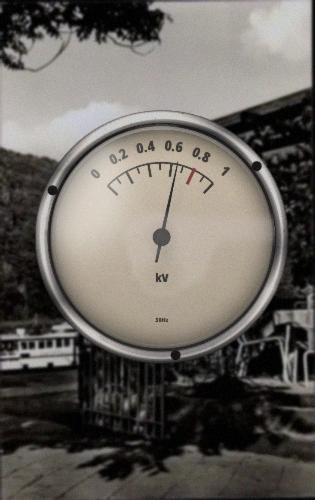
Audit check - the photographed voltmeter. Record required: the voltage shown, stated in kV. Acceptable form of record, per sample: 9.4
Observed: 0.65
